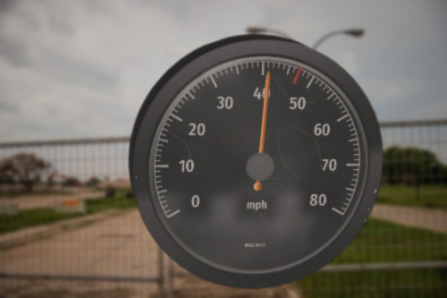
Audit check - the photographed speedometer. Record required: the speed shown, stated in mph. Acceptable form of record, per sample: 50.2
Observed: 41
